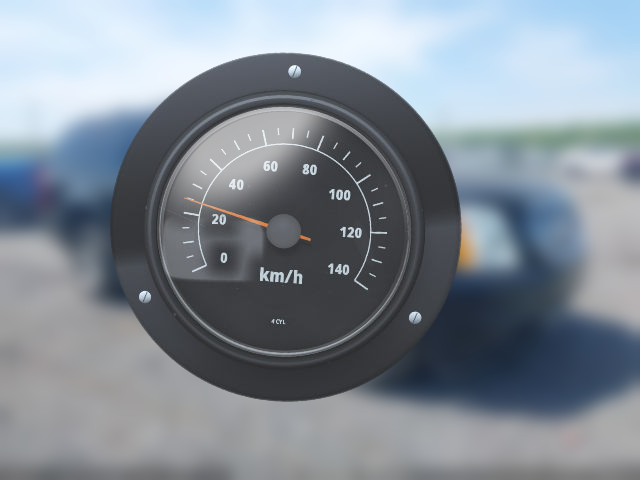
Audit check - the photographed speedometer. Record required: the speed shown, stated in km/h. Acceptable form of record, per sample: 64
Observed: 25
